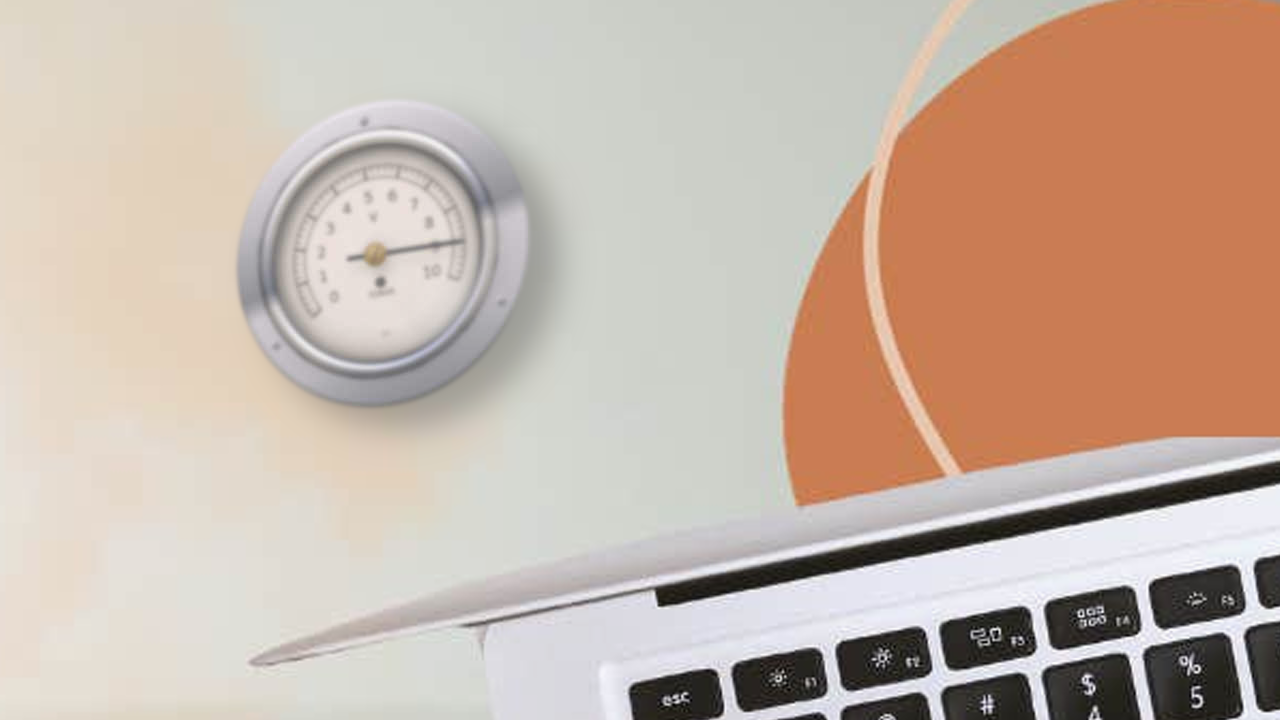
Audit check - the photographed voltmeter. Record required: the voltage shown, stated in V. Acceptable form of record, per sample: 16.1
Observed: 9
